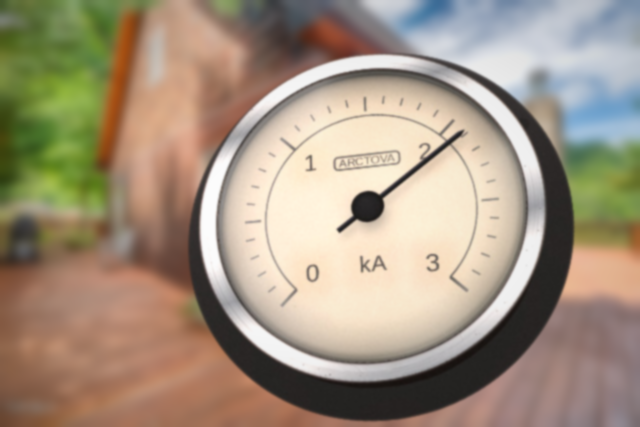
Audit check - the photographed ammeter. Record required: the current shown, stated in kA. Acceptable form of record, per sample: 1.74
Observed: 2.1
